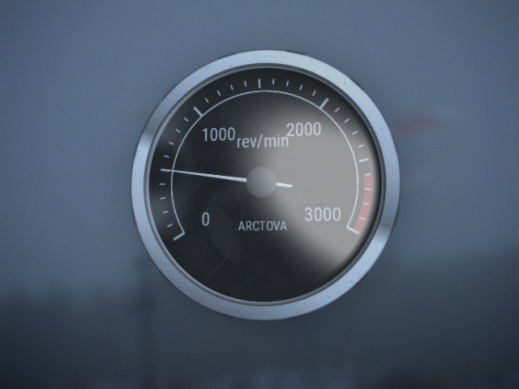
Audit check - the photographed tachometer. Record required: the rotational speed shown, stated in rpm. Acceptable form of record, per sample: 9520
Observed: 500
